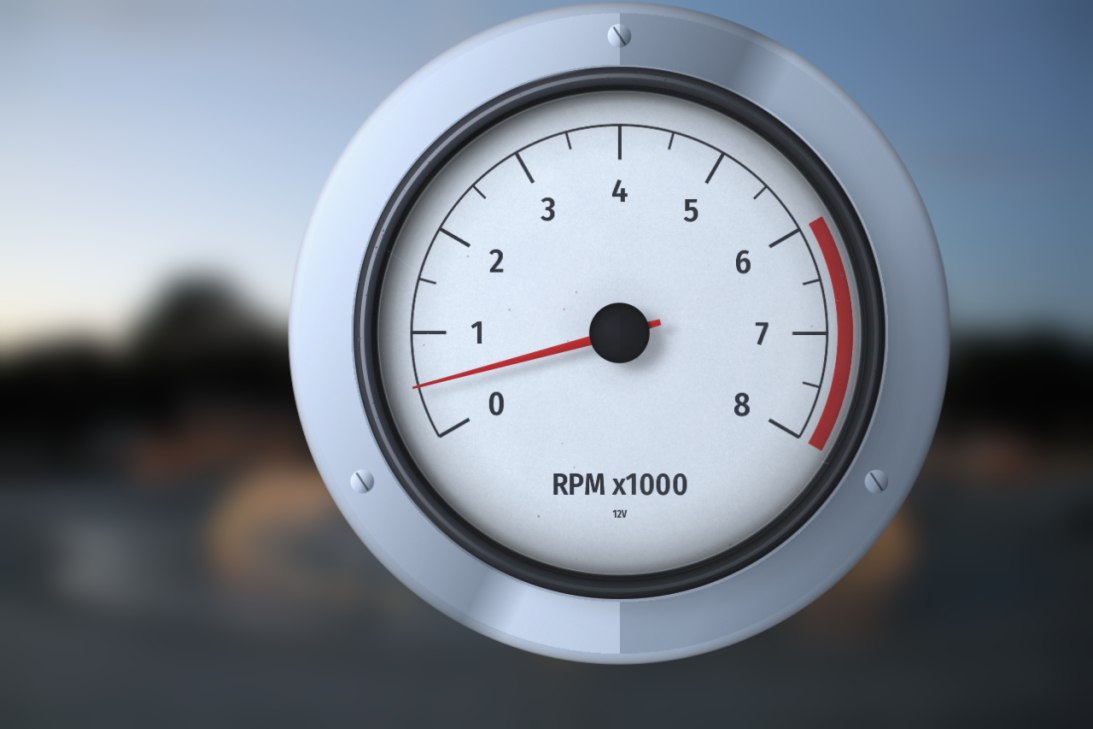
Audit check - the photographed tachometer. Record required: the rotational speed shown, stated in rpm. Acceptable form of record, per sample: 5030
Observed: 500
